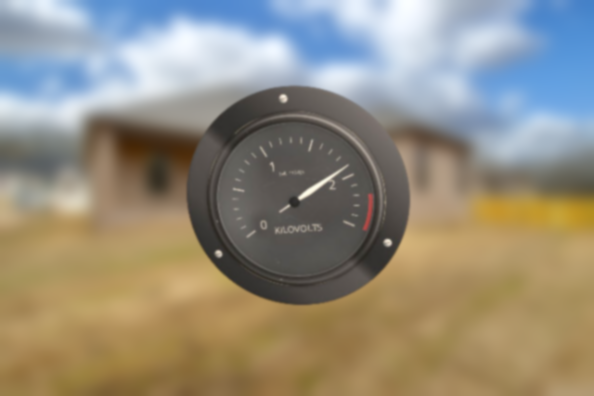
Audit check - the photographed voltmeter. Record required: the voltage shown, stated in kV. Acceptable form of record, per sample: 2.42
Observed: 1.9
